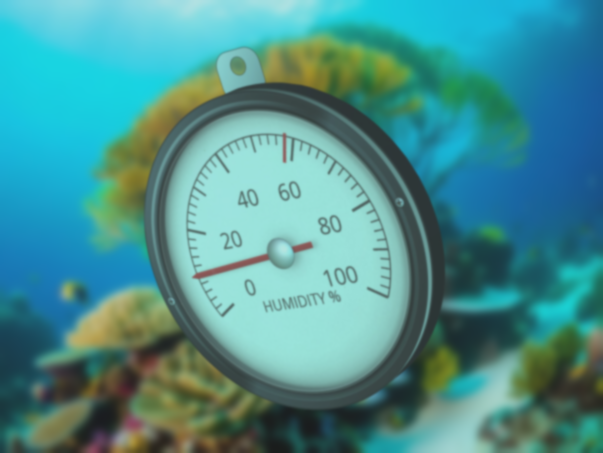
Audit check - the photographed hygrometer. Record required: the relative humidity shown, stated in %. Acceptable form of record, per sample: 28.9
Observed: 10
